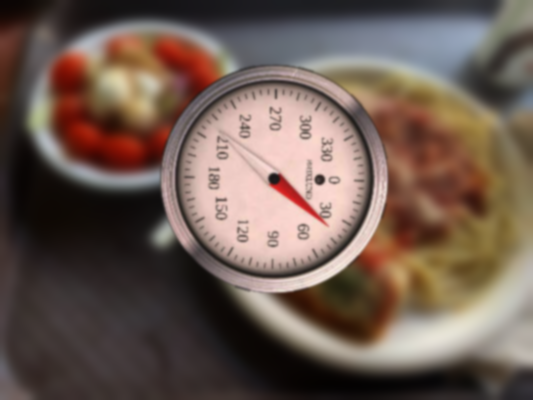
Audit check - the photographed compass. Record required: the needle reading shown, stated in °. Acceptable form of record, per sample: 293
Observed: 40
